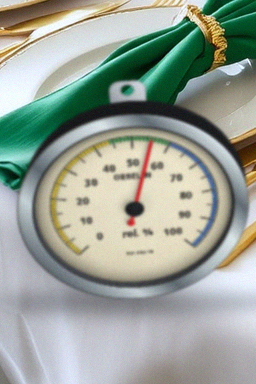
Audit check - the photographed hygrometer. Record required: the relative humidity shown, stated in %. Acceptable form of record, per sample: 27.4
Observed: 55
